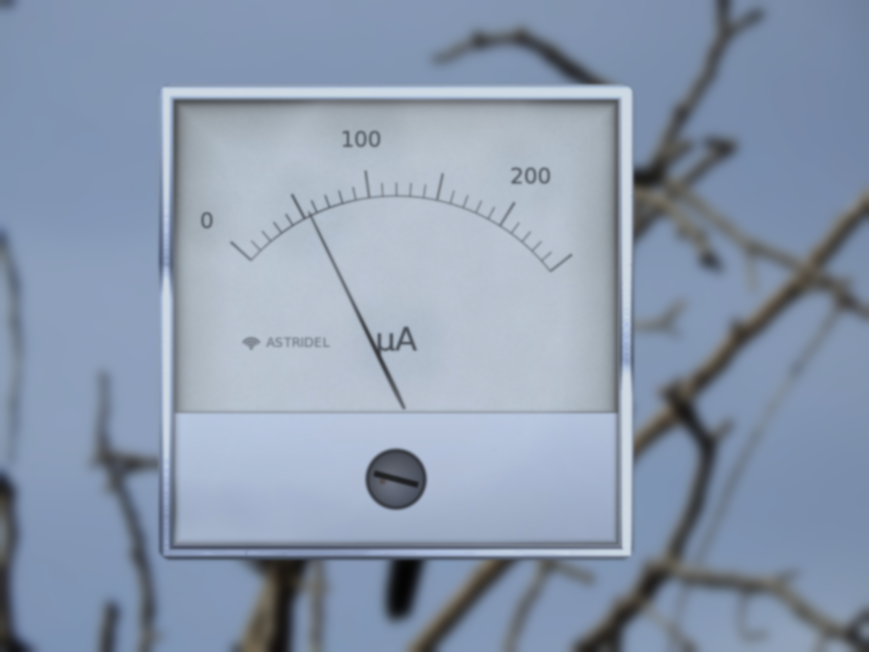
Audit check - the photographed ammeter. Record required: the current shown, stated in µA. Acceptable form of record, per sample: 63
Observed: 55
